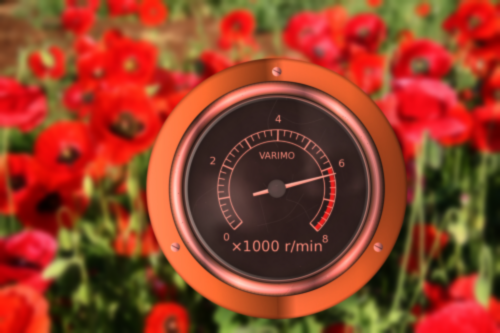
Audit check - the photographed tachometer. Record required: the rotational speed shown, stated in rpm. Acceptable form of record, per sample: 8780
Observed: 6200
